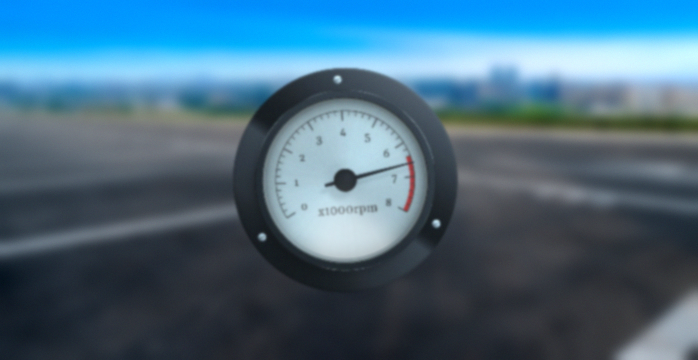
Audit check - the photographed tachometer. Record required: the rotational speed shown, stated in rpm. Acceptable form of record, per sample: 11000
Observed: 6600
